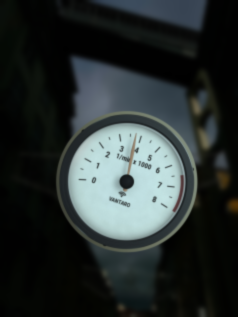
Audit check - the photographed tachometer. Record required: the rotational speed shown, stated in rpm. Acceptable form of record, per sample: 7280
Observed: 3750
